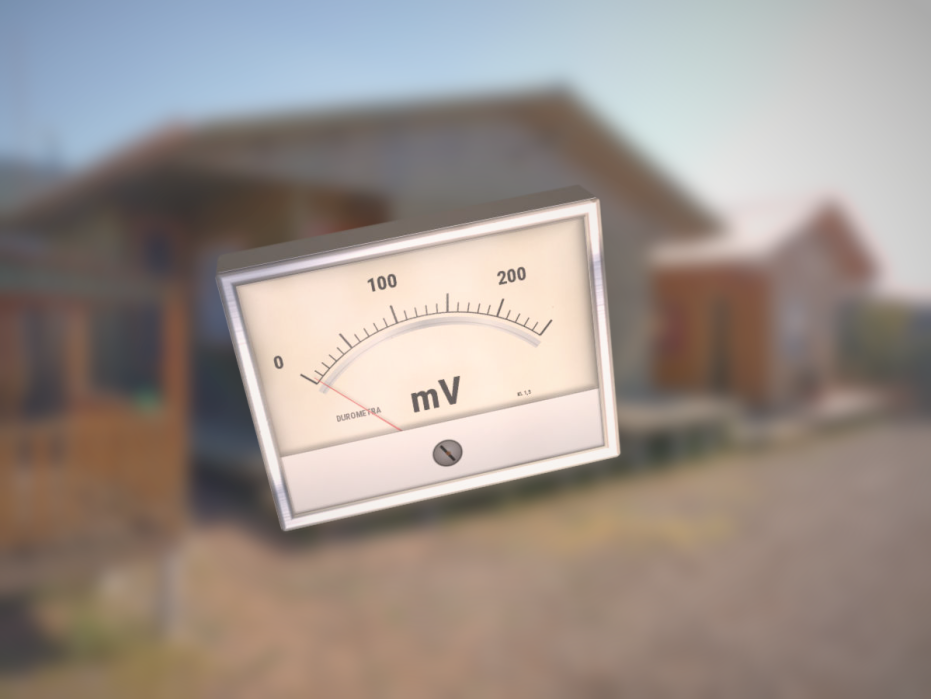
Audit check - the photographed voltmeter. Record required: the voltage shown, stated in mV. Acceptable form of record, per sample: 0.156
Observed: 5
